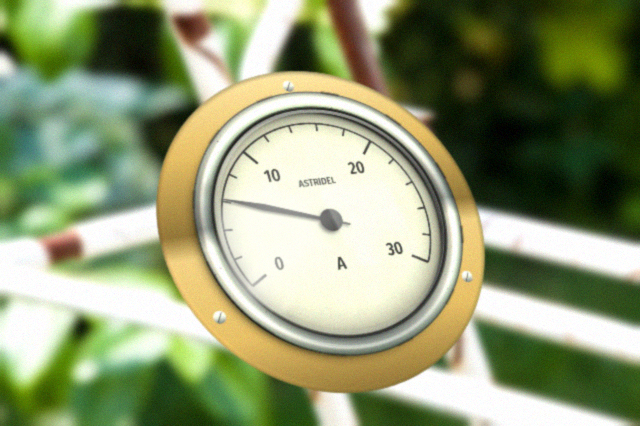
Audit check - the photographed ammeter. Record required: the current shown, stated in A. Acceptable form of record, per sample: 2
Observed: 6
